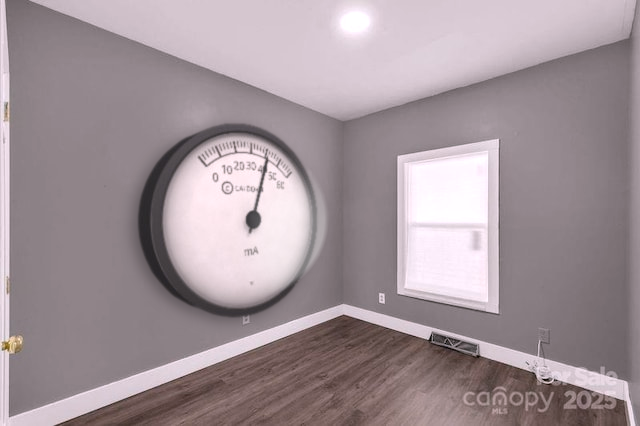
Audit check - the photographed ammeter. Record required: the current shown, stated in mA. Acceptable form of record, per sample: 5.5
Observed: 40
